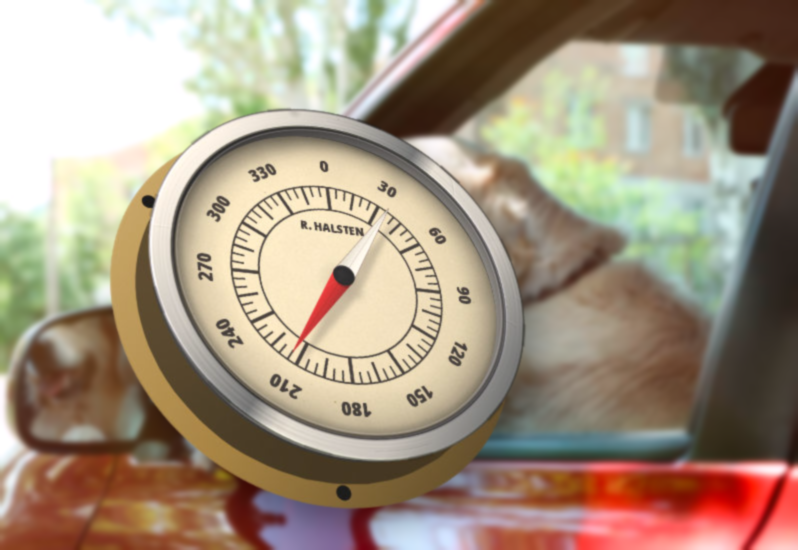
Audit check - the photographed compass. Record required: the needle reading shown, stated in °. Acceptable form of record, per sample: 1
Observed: 215
